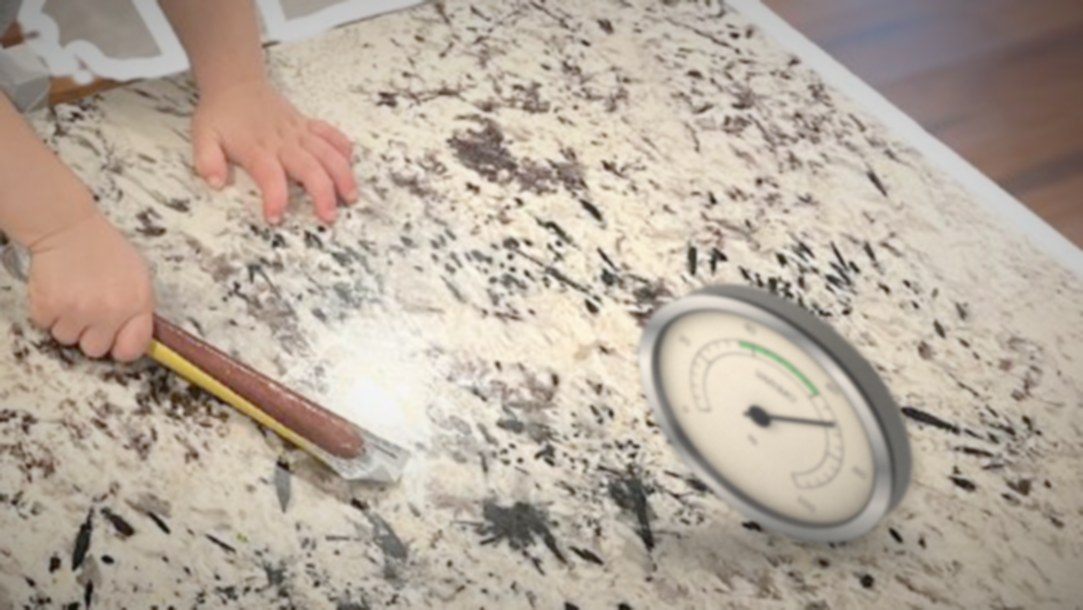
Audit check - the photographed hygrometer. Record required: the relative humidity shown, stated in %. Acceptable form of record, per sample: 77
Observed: 68
